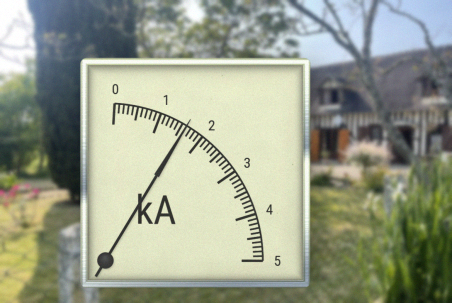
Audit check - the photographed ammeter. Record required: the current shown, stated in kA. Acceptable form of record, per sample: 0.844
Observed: 1.6
